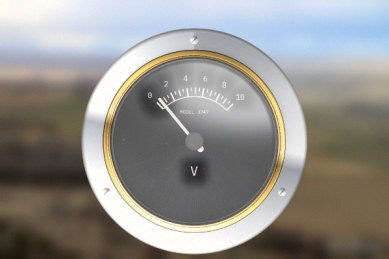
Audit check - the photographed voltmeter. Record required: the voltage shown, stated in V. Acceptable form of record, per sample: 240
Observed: 0.5
